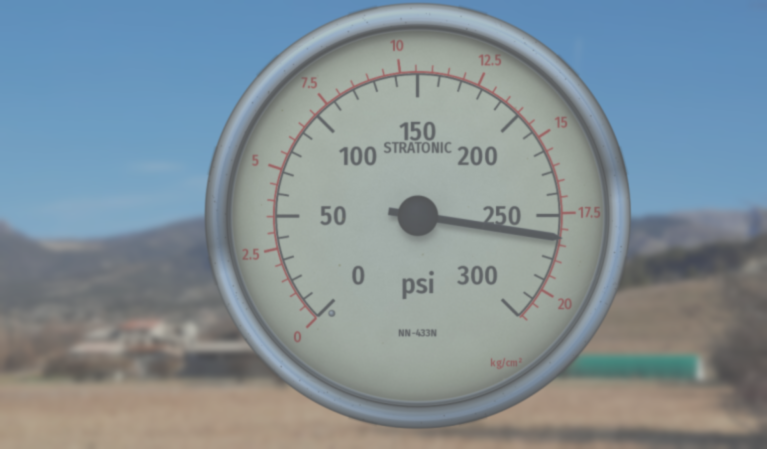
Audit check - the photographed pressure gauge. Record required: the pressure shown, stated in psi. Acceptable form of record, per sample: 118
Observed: 260
